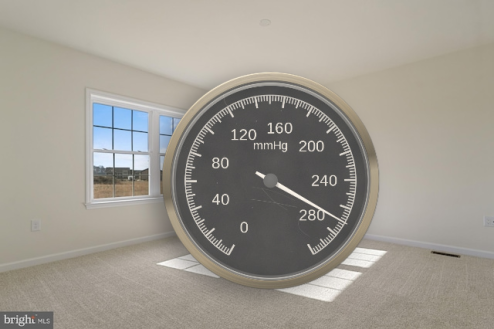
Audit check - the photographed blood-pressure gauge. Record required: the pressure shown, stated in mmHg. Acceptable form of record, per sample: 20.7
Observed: 270
